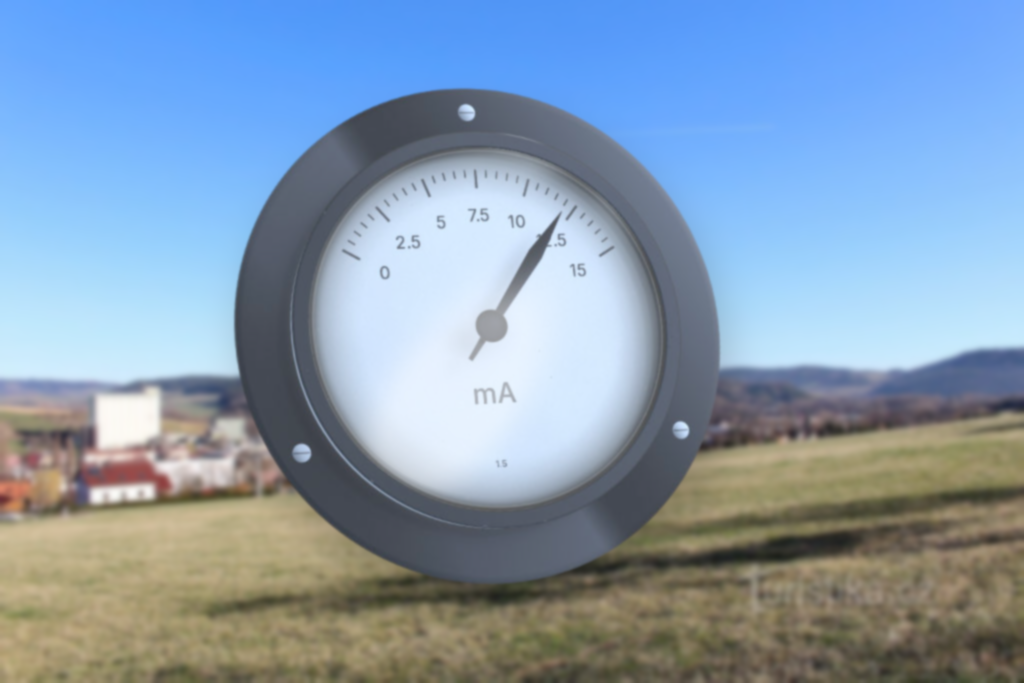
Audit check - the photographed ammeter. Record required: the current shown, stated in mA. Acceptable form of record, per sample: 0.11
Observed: 12
